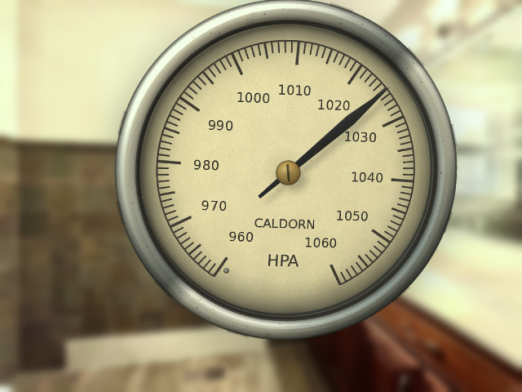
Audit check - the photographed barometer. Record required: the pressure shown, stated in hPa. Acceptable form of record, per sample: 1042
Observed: 1025
